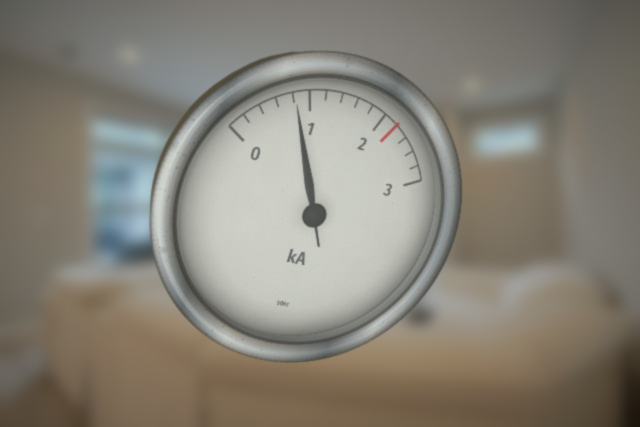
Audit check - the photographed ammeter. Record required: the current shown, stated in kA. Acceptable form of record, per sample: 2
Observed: 0.8
